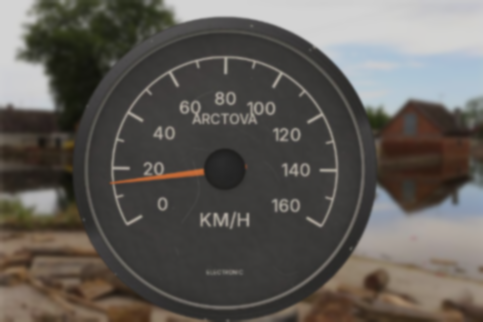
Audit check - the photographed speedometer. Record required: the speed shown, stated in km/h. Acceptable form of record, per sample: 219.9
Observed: 15
